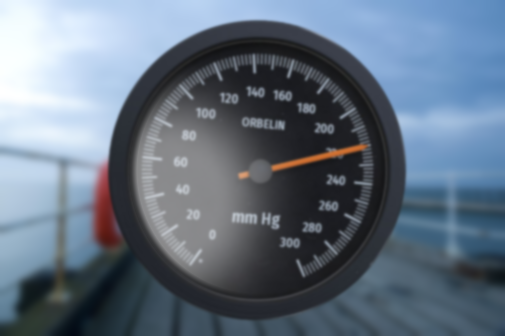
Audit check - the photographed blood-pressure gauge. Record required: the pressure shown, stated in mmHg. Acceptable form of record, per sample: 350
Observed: 220
